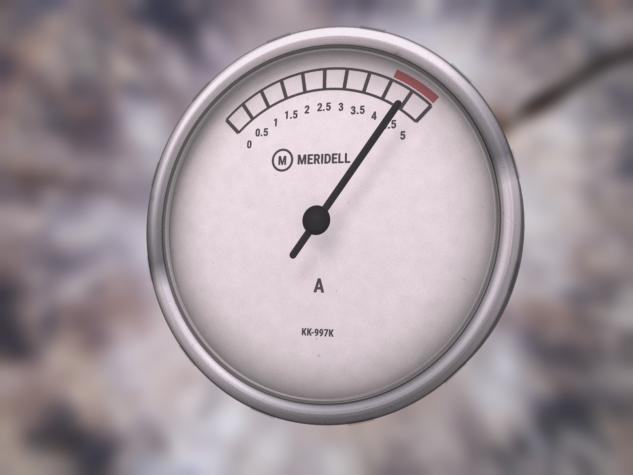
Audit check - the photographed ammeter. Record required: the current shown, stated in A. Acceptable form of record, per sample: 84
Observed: 4.5
